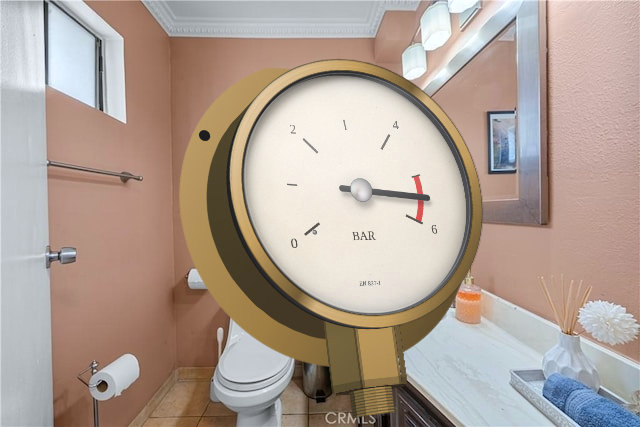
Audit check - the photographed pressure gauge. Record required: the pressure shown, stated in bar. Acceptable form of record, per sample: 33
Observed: 5.5
